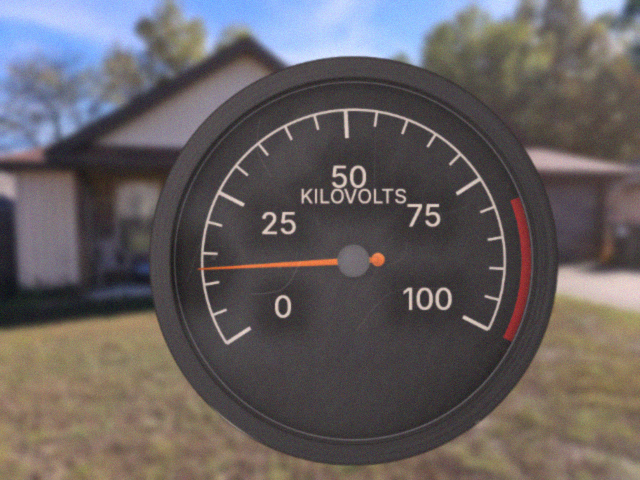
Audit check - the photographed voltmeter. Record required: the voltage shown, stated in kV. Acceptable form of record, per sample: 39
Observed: 12.5
